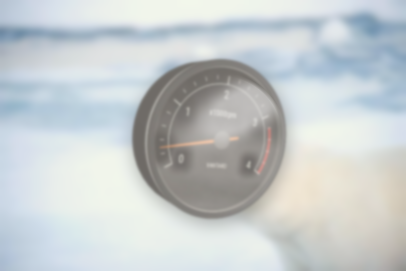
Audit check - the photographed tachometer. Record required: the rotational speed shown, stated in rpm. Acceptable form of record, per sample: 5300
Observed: 300
